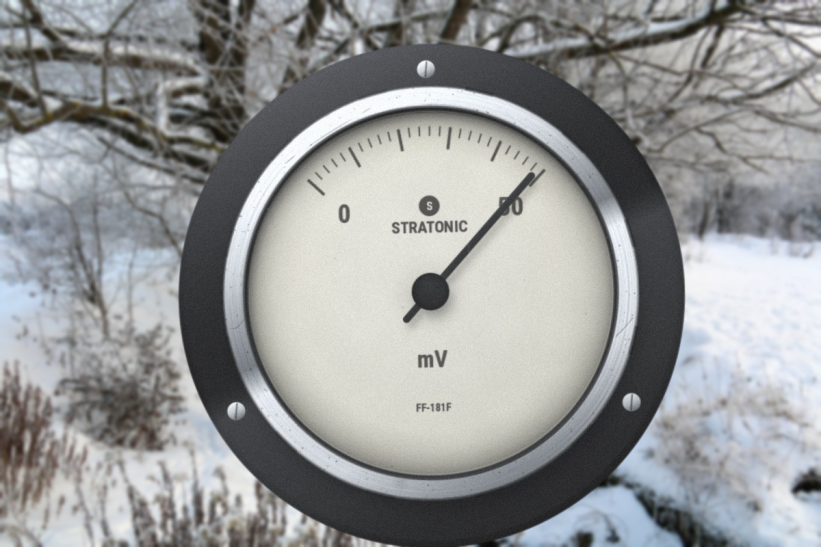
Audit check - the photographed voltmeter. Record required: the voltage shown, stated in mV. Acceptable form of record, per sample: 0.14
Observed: 49
